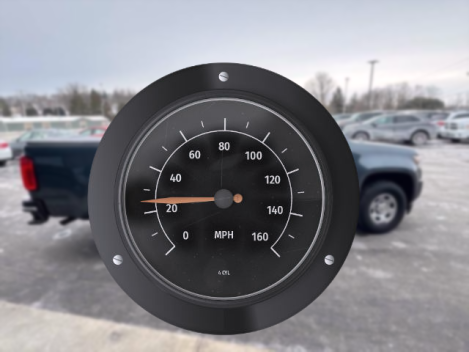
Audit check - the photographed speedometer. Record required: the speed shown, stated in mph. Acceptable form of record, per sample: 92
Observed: 25
